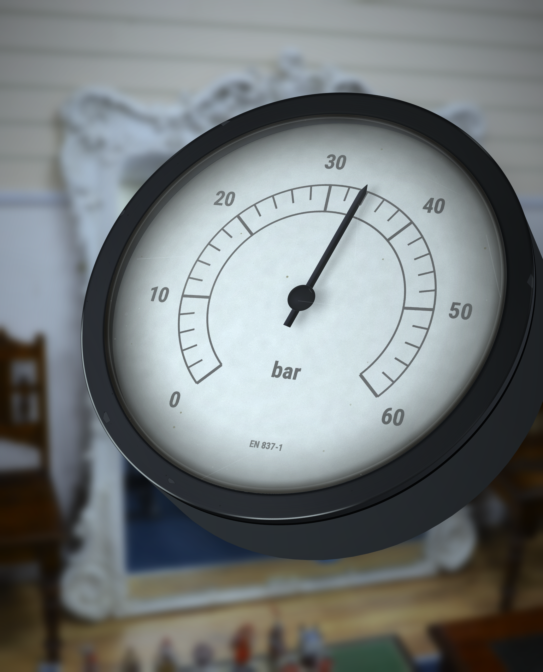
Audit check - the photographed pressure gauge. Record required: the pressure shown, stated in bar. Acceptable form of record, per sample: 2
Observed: 34
